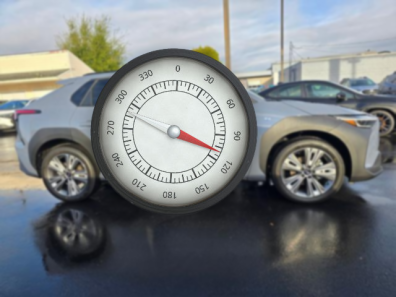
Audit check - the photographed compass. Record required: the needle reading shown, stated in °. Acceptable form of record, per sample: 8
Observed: 110
